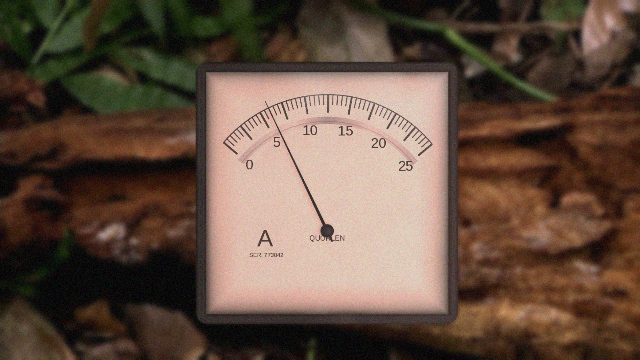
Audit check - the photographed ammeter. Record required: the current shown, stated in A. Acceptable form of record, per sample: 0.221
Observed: 6
